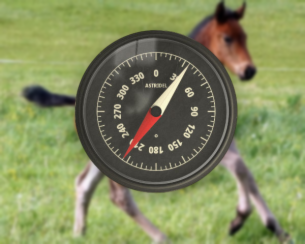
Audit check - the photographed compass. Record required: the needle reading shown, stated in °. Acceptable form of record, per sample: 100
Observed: 215
